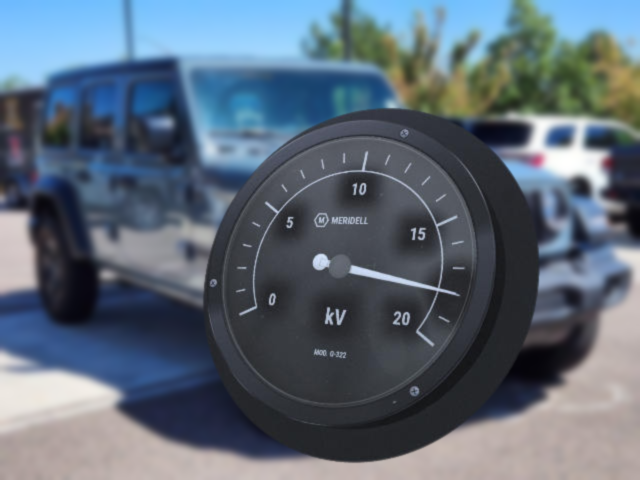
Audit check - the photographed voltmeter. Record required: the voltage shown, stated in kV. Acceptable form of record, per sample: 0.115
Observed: 18
